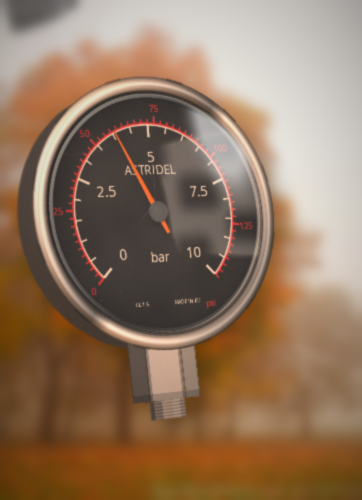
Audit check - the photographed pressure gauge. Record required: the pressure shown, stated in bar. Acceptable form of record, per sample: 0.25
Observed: 4
